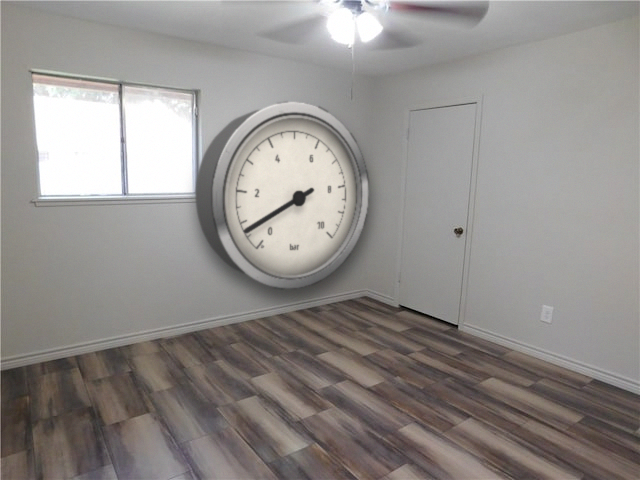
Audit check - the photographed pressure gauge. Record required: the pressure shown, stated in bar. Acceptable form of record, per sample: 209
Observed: 0.75
